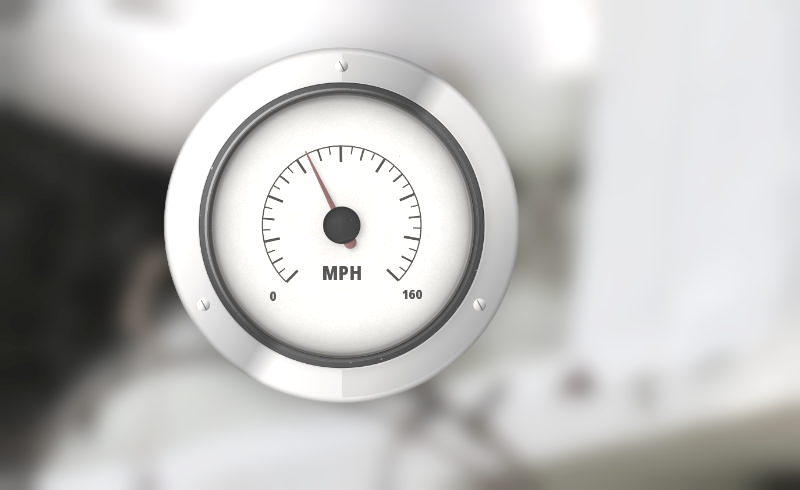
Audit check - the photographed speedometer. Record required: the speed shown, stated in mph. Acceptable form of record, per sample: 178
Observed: 65
